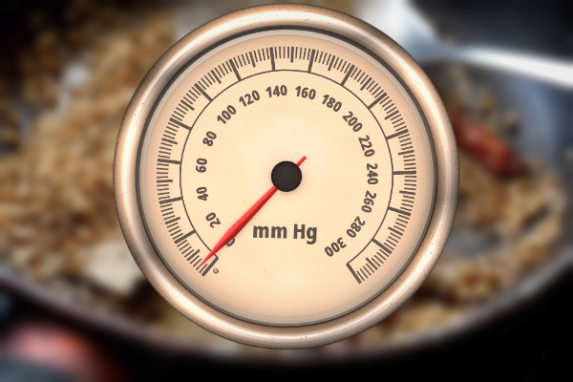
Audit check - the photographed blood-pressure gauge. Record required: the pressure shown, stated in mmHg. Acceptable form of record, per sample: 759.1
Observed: 4
